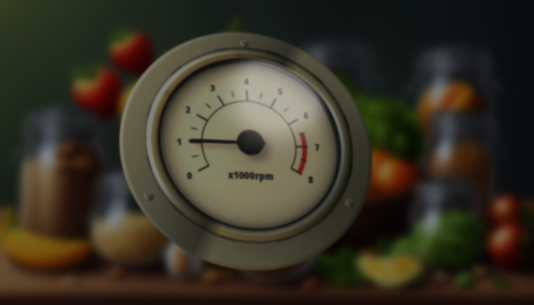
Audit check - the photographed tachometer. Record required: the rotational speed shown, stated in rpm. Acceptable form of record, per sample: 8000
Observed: 1000
